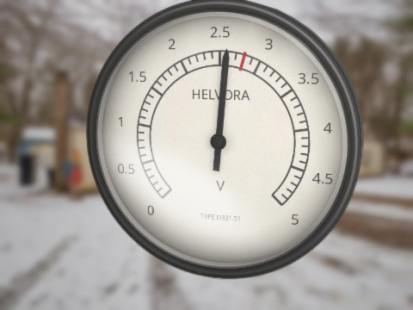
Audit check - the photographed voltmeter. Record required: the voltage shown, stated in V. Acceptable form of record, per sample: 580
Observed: 2.6
